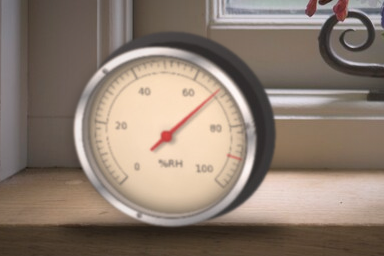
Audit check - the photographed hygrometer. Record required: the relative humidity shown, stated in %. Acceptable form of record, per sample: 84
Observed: 68
